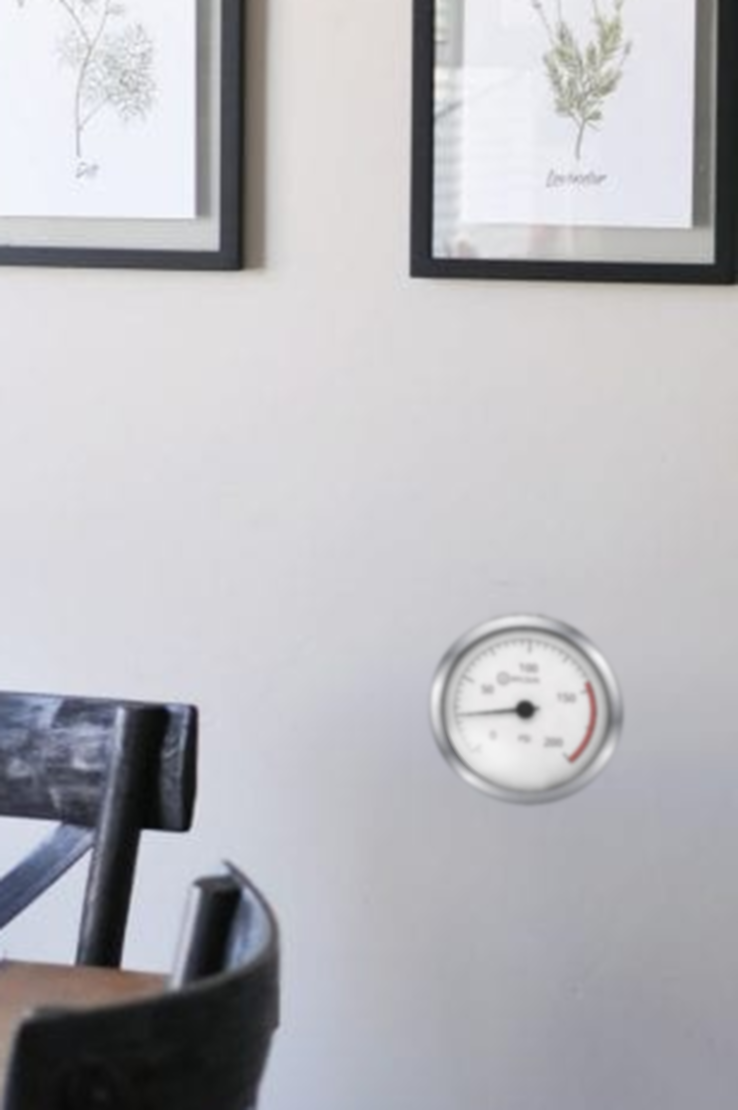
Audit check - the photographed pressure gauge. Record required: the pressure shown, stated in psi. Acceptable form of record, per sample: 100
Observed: 25
